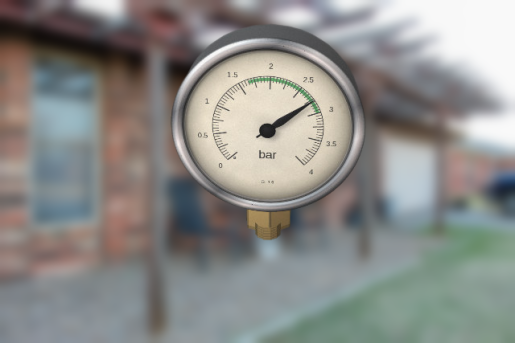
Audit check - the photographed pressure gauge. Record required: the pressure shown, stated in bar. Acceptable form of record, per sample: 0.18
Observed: 2.75
